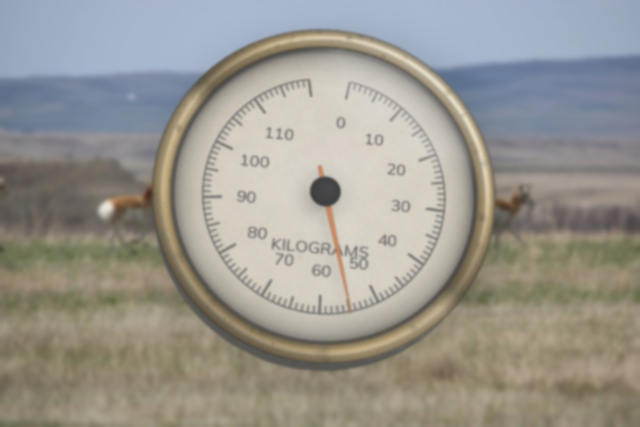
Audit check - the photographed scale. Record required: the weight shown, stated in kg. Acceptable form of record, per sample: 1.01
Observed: 55
